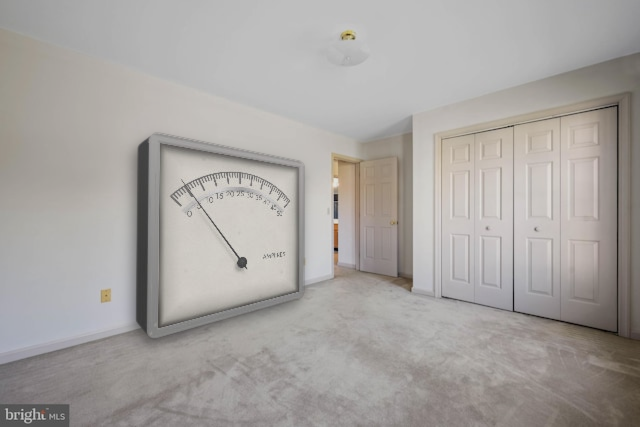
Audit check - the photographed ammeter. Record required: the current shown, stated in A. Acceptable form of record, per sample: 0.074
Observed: 5
